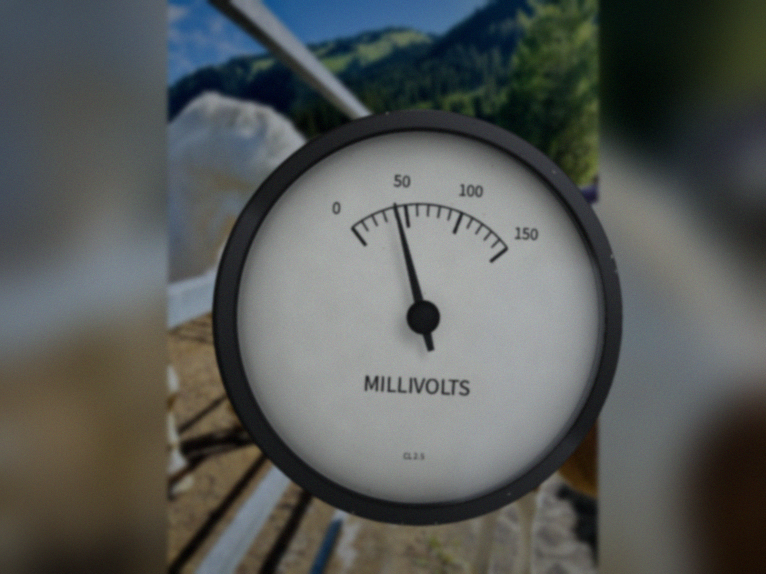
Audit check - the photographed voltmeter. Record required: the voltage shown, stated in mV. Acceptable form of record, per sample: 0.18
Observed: 40
